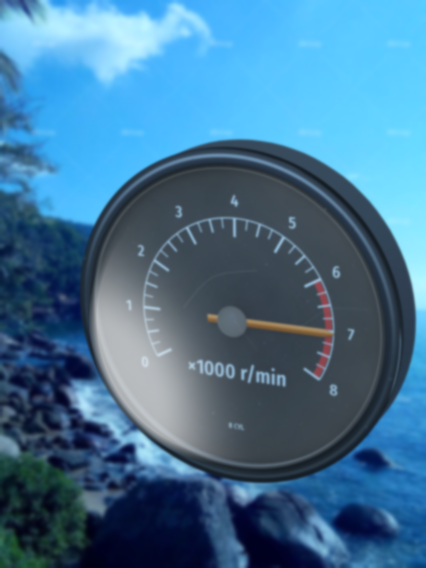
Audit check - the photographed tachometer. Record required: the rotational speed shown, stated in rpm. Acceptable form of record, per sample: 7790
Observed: 7000
